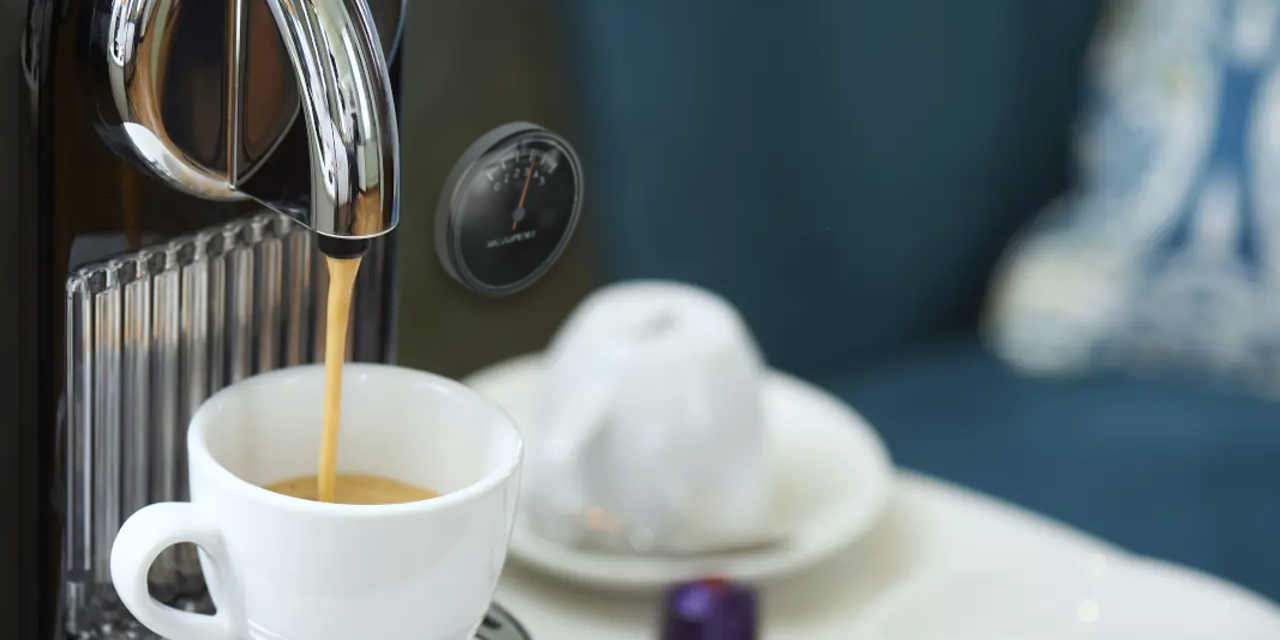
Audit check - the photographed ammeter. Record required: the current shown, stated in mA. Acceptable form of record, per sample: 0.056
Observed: 3
